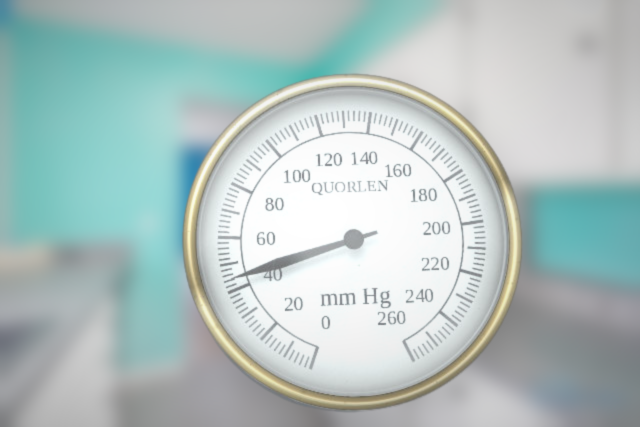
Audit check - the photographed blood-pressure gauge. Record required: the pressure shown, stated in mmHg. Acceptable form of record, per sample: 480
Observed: 44
